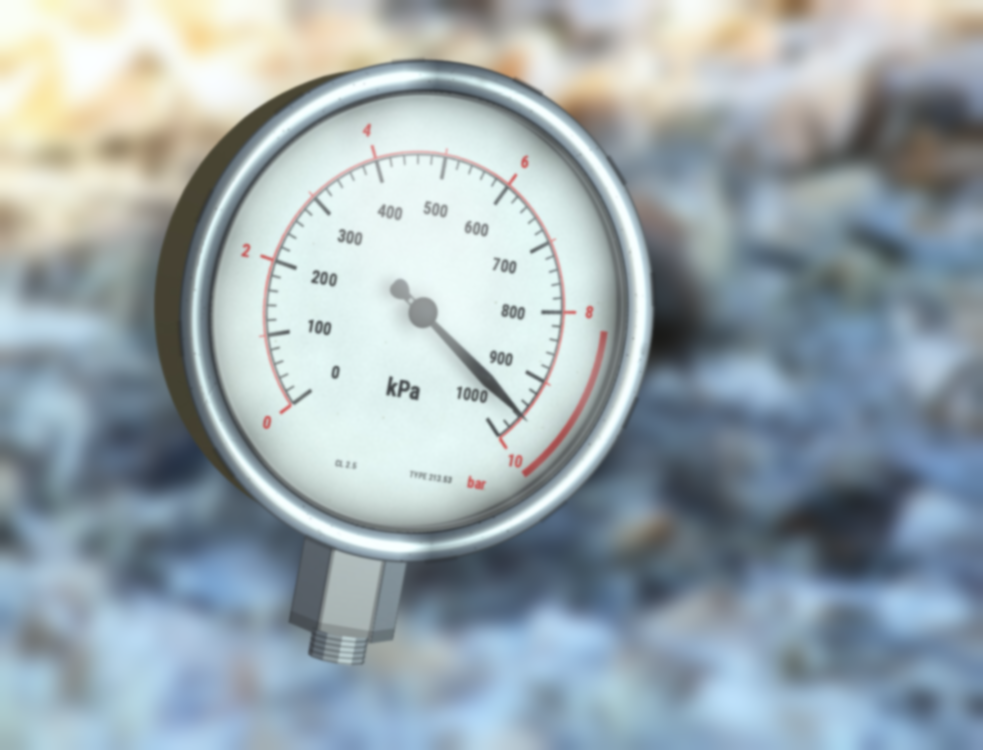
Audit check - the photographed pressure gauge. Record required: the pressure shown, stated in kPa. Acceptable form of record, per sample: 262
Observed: 960
